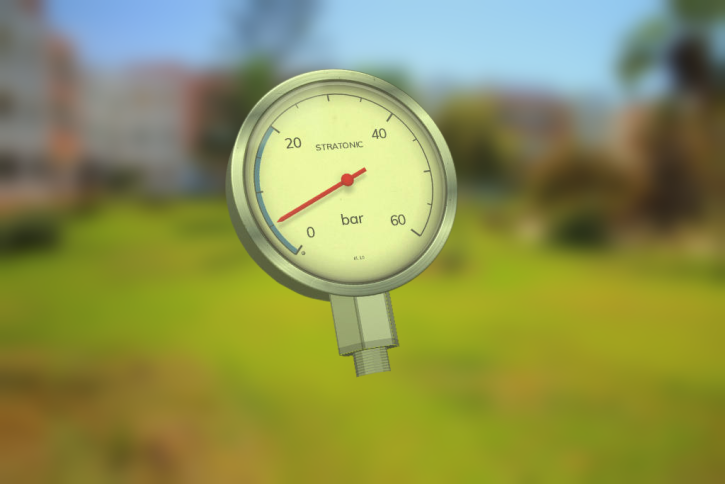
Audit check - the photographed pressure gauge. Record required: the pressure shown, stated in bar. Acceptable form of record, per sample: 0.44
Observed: 5
